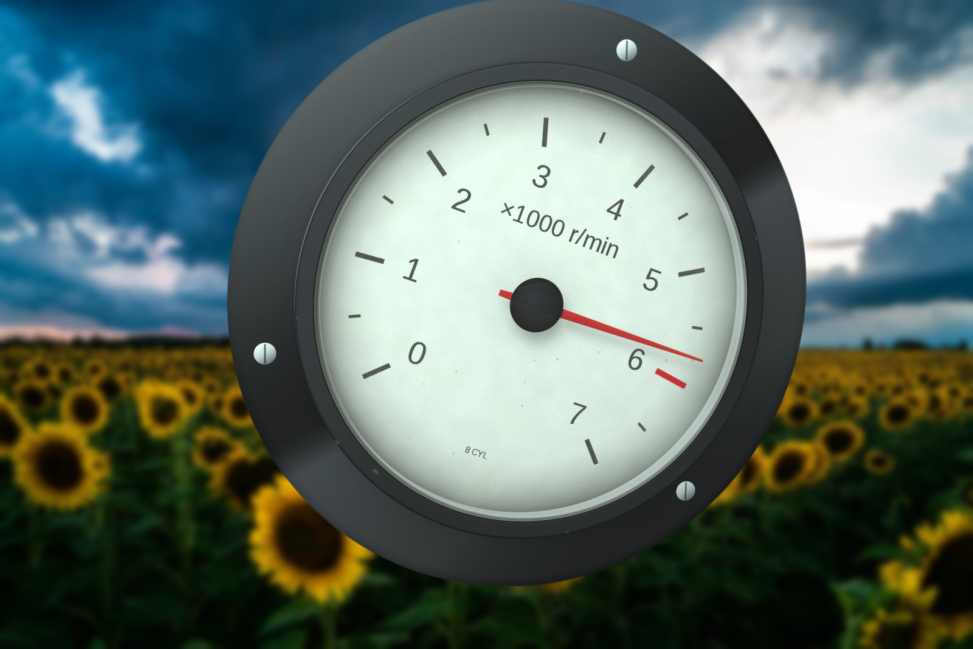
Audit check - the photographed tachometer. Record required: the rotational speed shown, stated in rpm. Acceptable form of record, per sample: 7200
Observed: 5750
